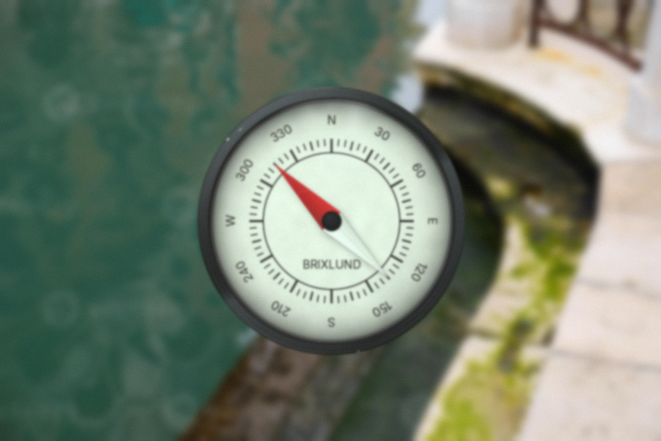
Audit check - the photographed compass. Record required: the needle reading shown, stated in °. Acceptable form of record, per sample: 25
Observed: 315
